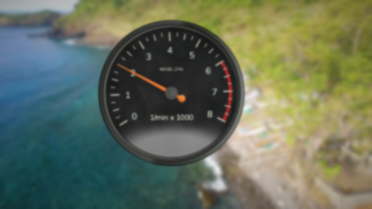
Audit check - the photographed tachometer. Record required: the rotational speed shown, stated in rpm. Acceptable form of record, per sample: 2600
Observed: 2000
